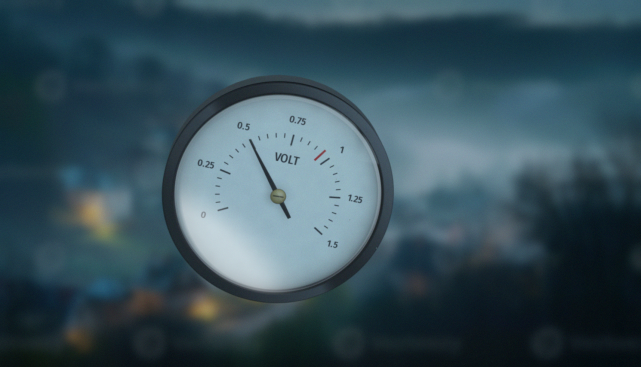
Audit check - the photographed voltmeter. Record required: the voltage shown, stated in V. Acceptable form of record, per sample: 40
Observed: 0.5
